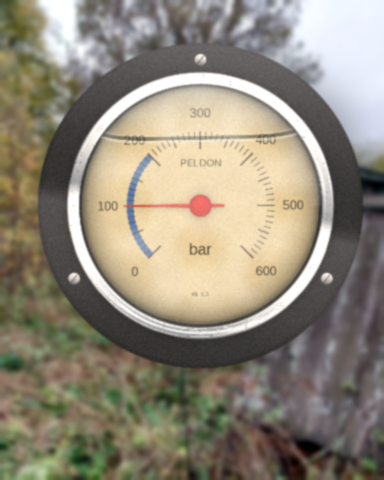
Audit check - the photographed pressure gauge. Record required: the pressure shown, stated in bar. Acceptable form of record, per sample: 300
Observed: 100
